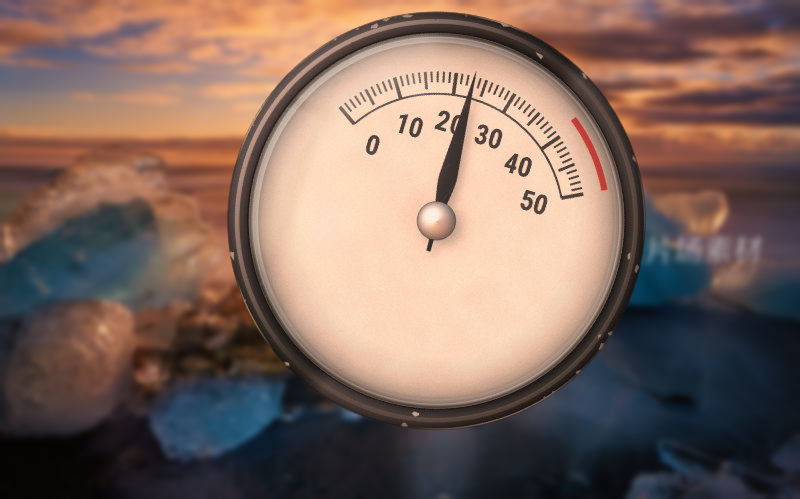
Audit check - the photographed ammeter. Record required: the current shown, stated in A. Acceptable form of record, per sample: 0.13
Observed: 23
